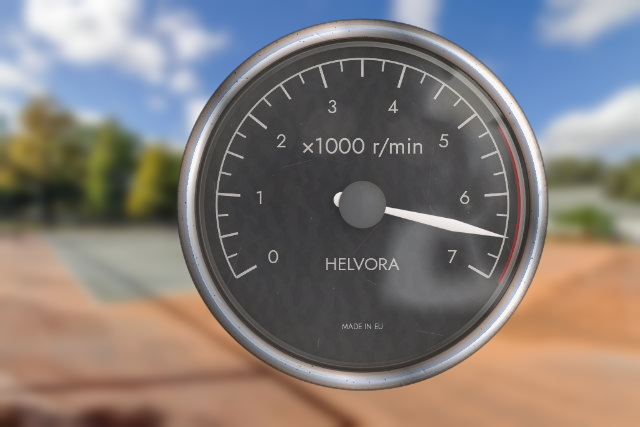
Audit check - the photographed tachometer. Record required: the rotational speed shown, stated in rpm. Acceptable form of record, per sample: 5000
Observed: 6500
